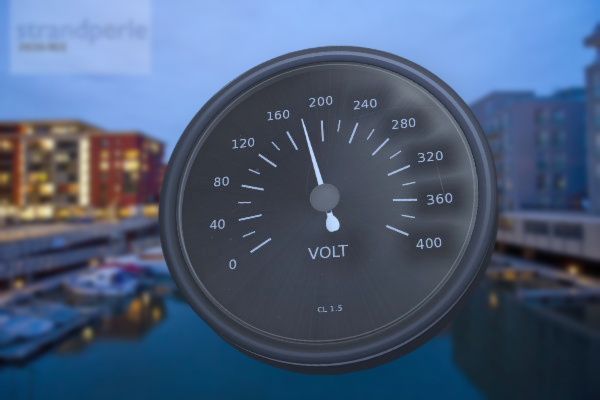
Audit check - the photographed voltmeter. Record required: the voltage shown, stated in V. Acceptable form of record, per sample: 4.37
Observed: 180
